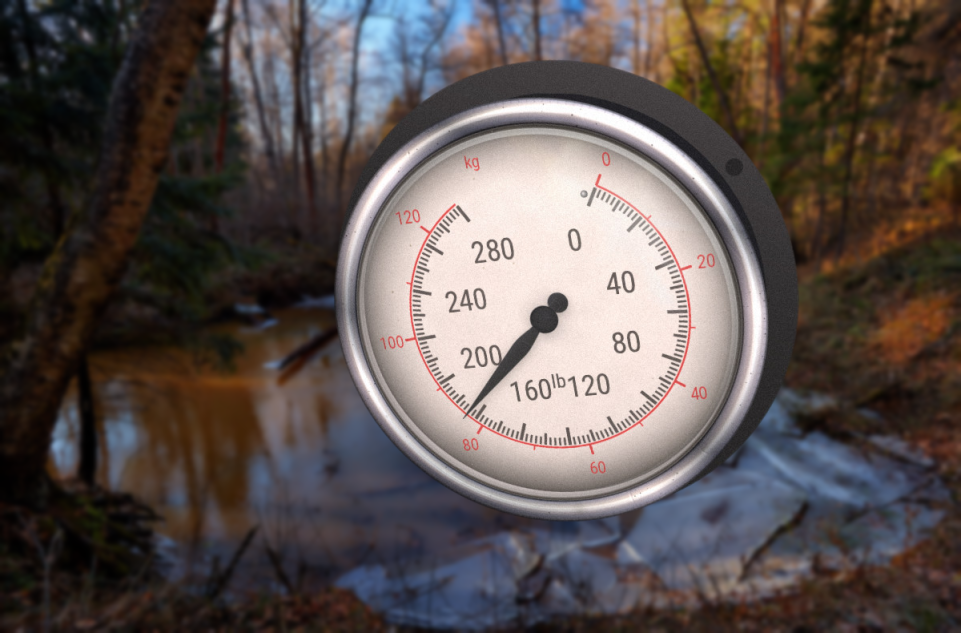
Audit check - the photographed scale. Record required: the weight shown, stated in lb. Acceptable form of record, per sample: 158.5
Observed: 184
